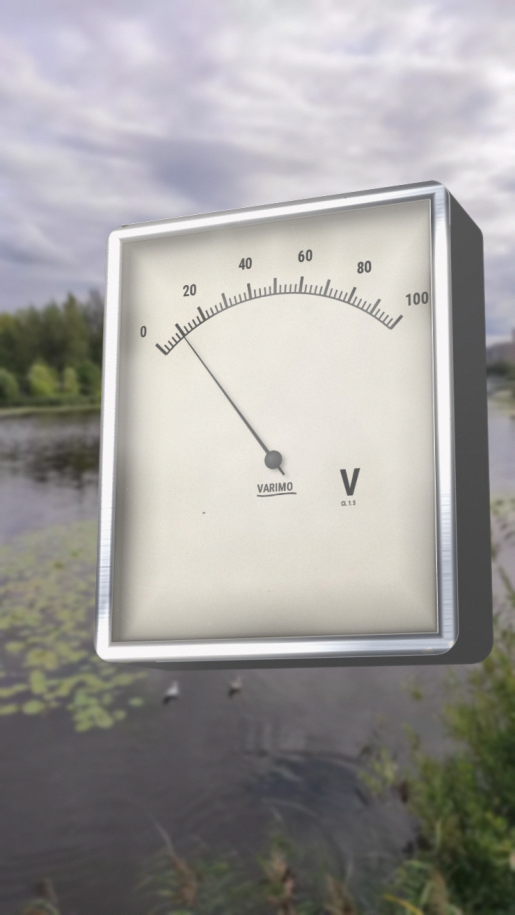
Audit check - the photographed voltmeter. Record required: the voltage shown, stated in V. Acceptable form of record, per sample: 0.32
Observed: 10
